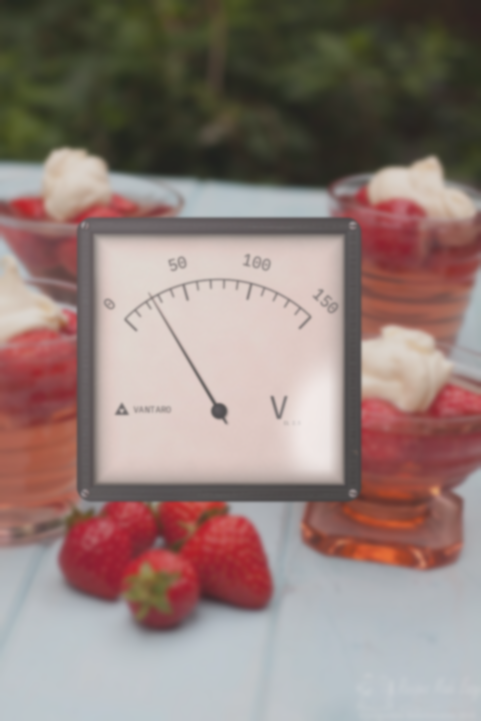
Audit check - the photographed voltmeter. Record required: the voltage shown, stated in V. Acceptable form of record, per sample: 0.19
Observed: 25
